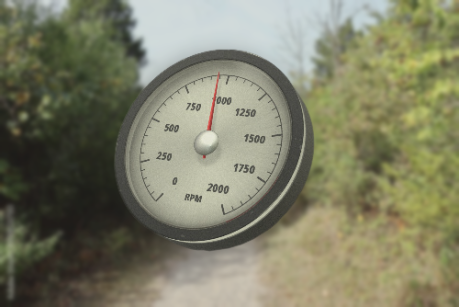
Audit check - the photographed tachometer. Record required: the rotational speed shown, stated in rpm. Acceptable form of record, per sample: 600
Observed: 950
